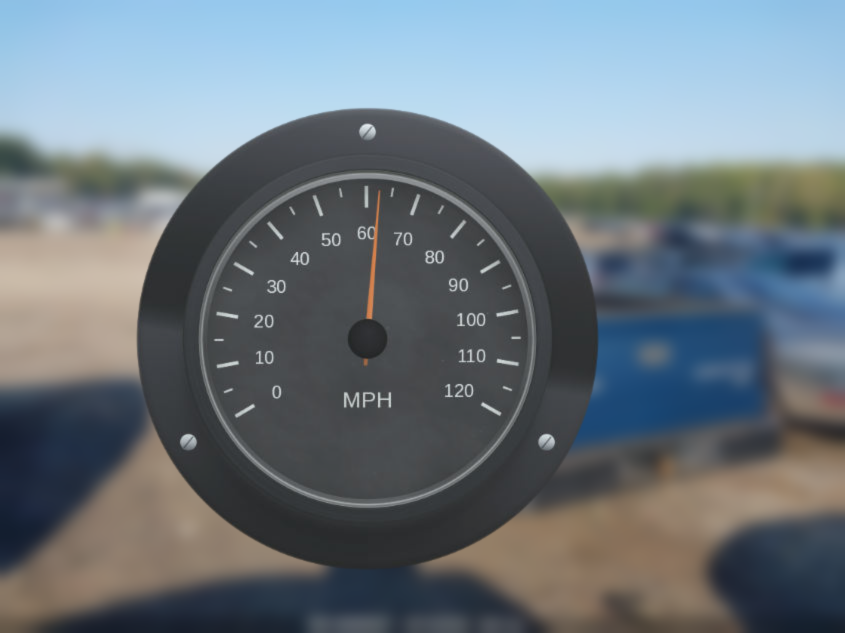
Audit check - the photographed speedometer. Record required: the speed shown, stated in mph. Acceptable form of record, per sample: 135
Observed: 62.5
